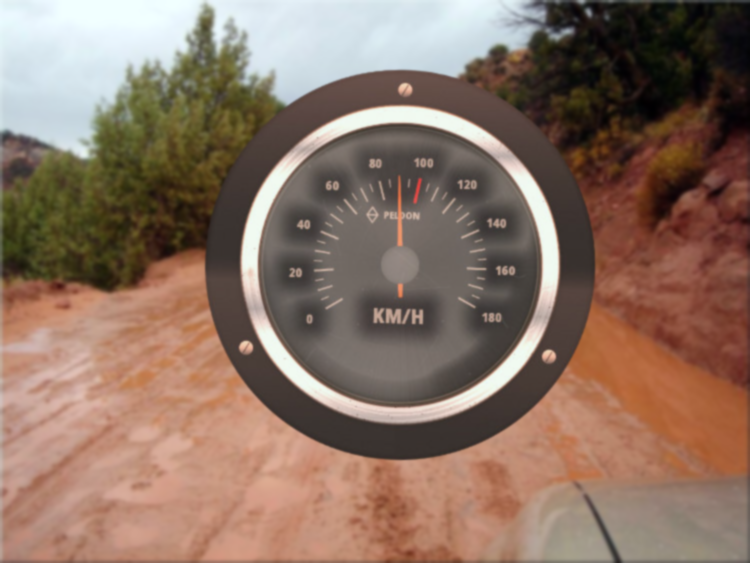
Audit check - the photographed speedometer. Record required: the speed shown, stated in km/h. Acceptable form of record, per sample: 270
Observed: 90
